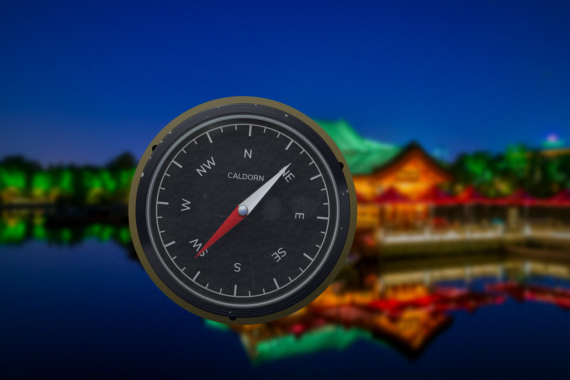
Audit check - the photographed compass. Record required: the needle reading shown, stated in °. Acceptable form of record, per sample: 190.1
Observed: 220
